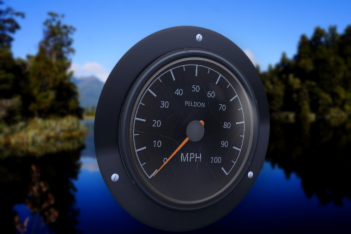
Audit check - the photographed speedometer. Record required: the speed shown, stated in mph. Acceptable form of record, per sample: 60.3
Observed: 0
